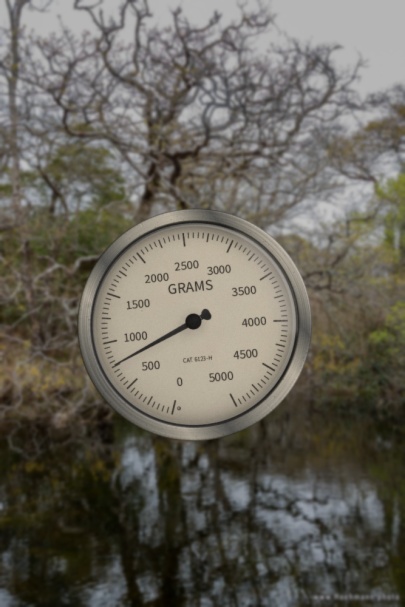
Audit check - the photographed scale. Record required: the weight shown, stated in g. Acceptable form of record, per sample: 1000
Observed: 750
